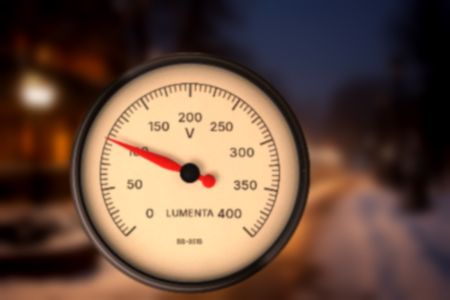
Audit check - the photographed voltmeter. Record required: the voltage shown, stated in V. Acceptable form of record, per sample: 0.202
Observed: 100
